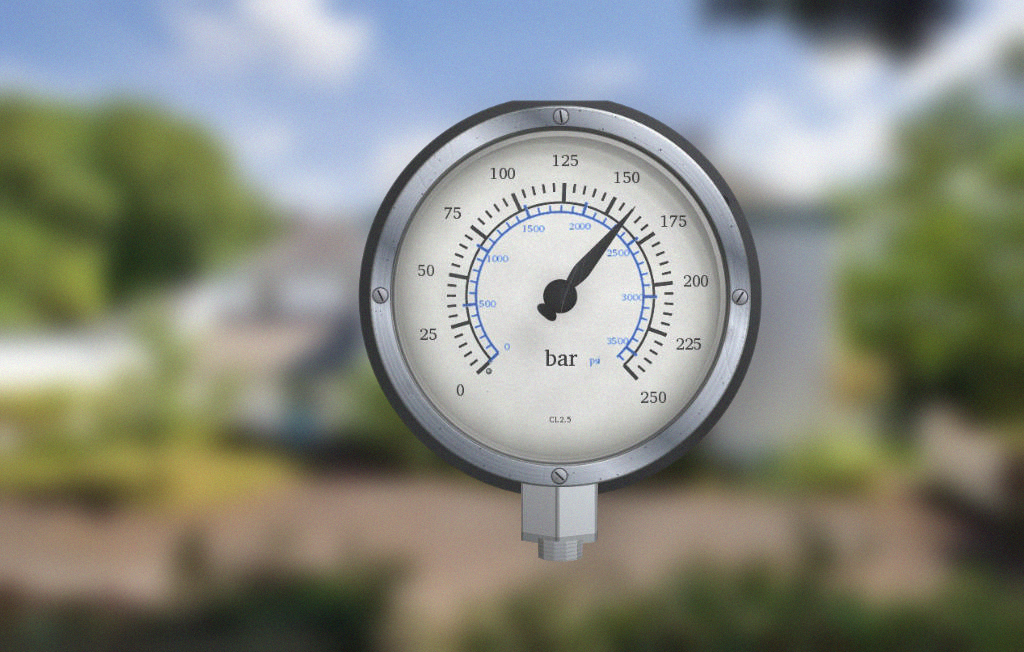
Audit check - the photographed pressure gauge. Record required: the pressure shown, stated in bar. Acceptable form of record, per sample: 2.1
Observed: 160
